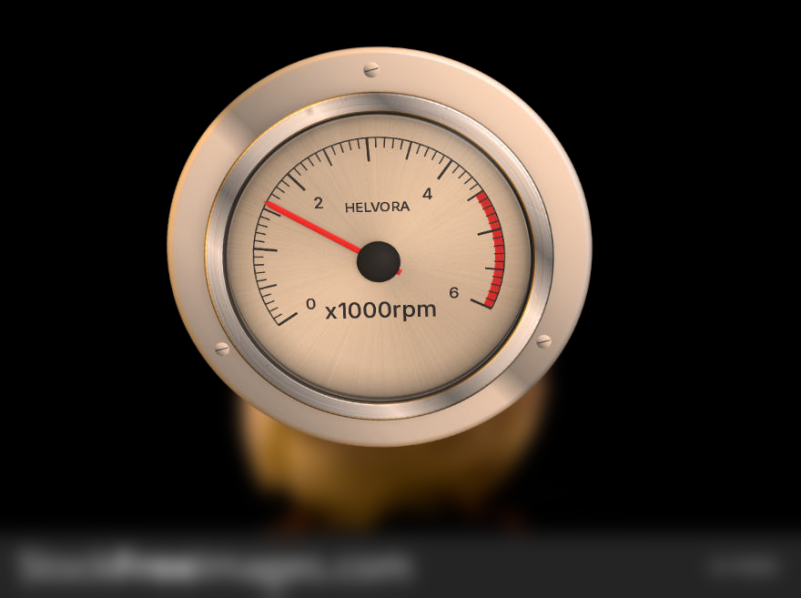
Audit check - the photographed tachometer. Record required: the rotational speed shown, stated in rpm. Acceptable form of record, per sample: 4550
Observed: 1600
